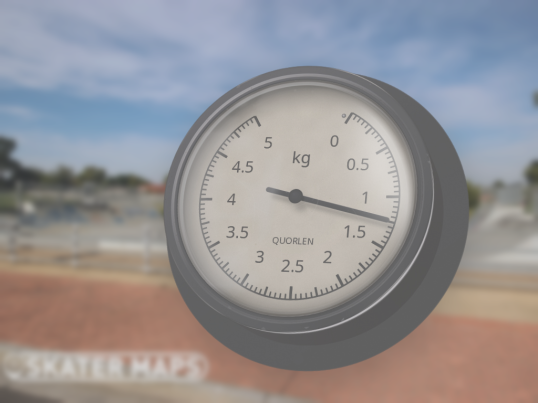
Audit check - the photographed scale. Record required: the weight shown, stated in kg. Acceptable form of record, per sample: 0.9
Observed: 1.25
